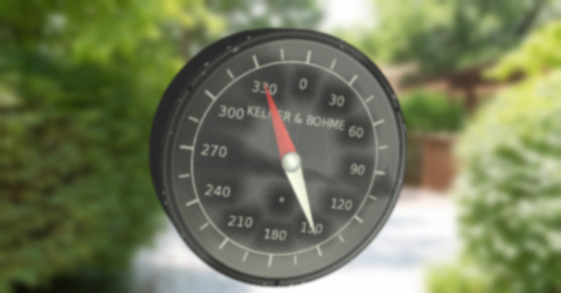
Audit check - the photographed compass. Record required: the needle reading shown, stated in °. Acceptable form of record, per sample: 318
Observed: 330
